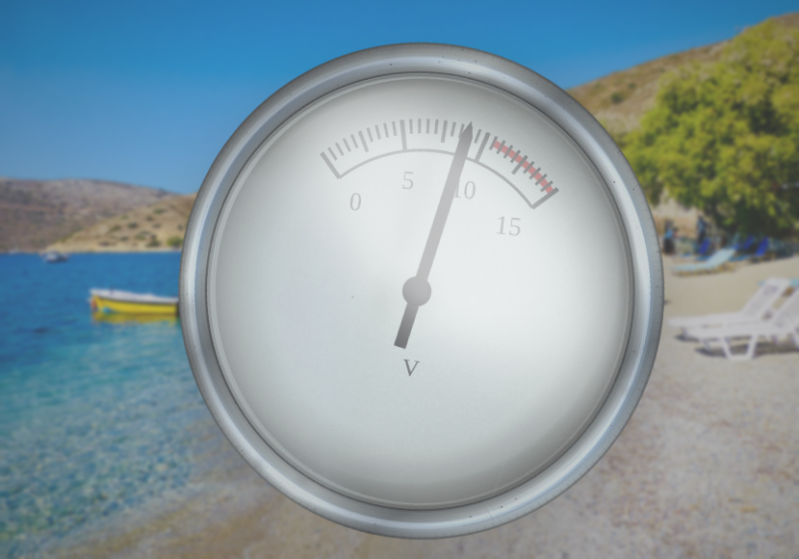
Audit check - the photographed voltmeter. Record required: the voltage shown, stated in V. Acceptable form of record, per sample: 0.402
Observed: 9
